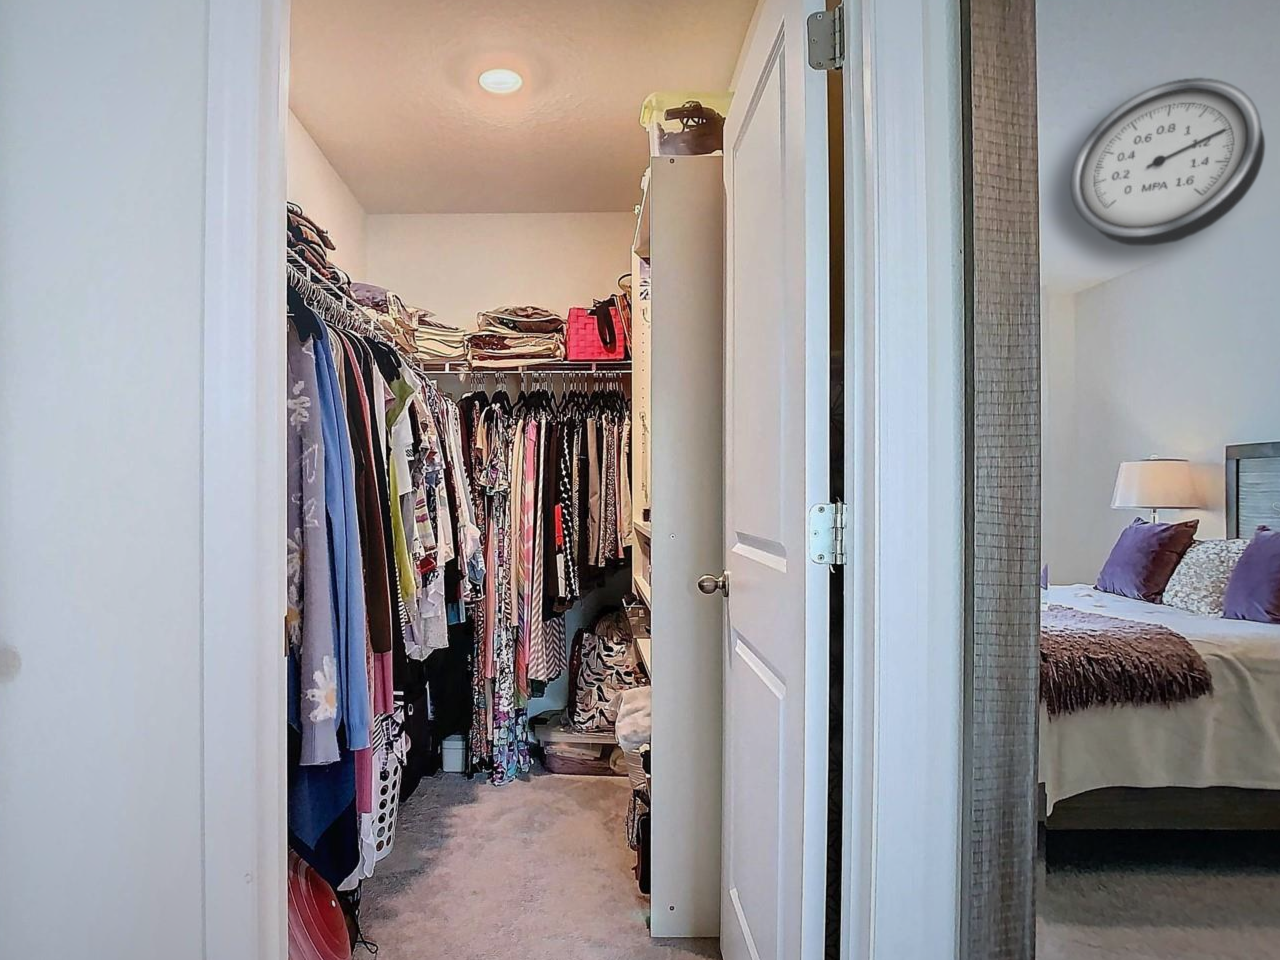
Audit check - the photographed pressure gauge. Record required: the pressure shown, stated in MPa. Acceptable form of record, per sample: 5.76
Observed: 1.2
